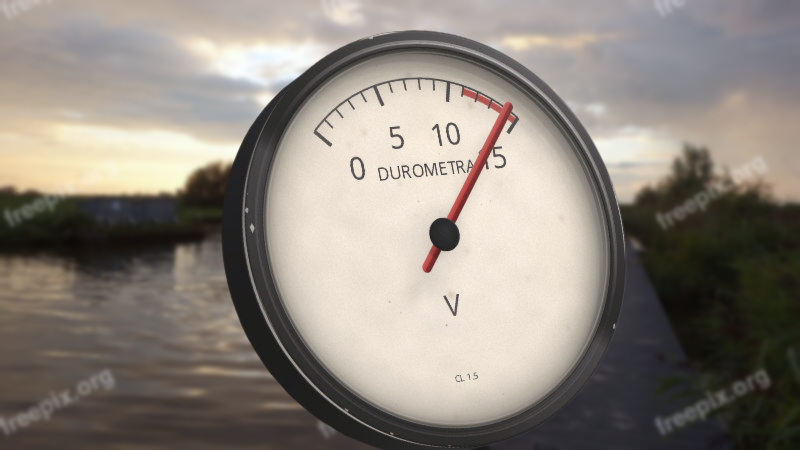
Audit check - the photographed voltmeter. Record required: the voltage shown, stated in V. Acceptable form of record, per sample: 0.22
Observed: 14
